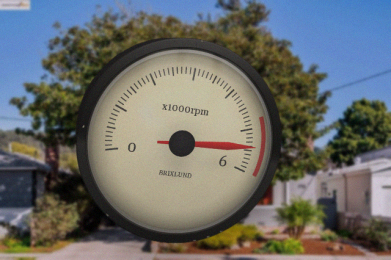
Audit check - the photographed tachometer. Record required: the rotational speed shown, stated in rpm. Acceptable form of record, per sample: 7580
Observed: 5400
